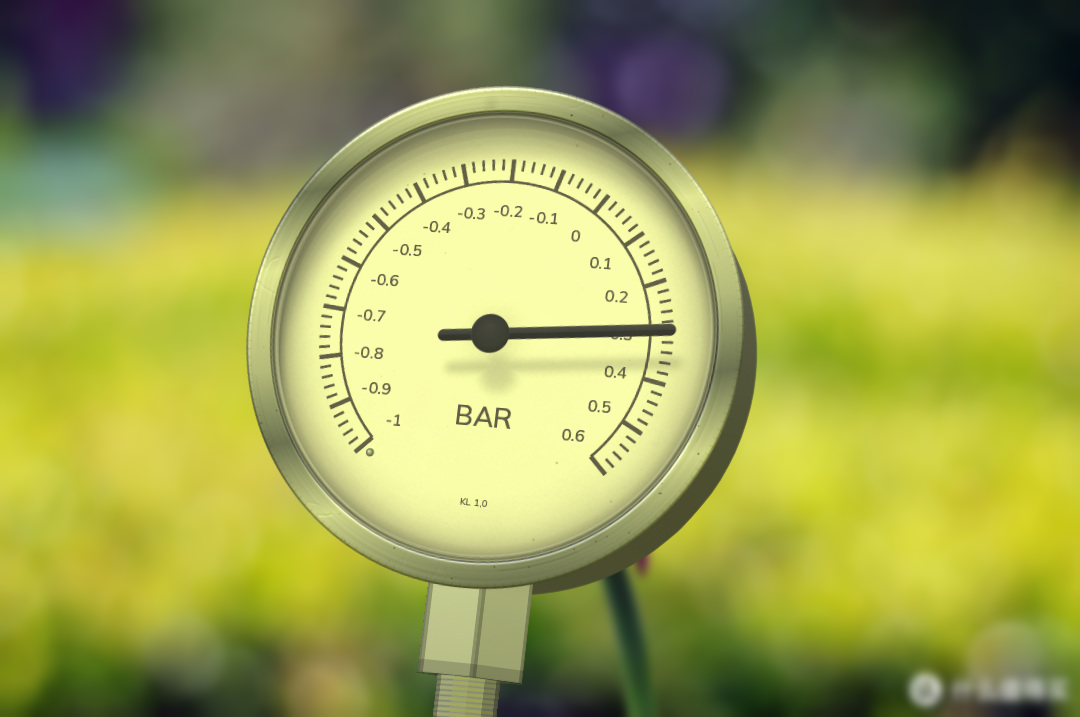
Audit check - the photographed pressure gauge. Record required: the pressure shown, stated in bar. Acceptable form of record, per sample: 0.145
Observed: 0.3
